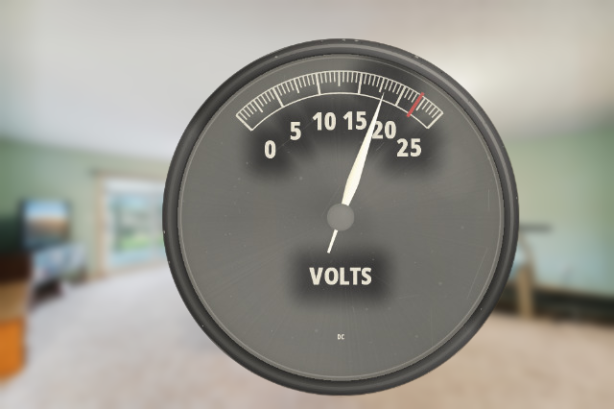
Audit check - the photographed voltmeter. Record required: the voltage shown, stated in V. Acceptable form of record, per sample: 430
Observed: 18
